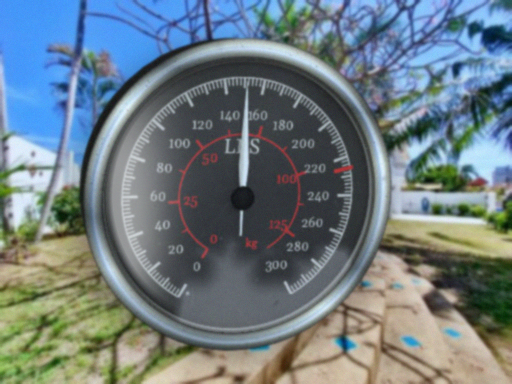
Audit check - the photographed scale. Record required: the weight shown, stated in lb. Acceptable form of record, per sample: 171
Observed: 150
